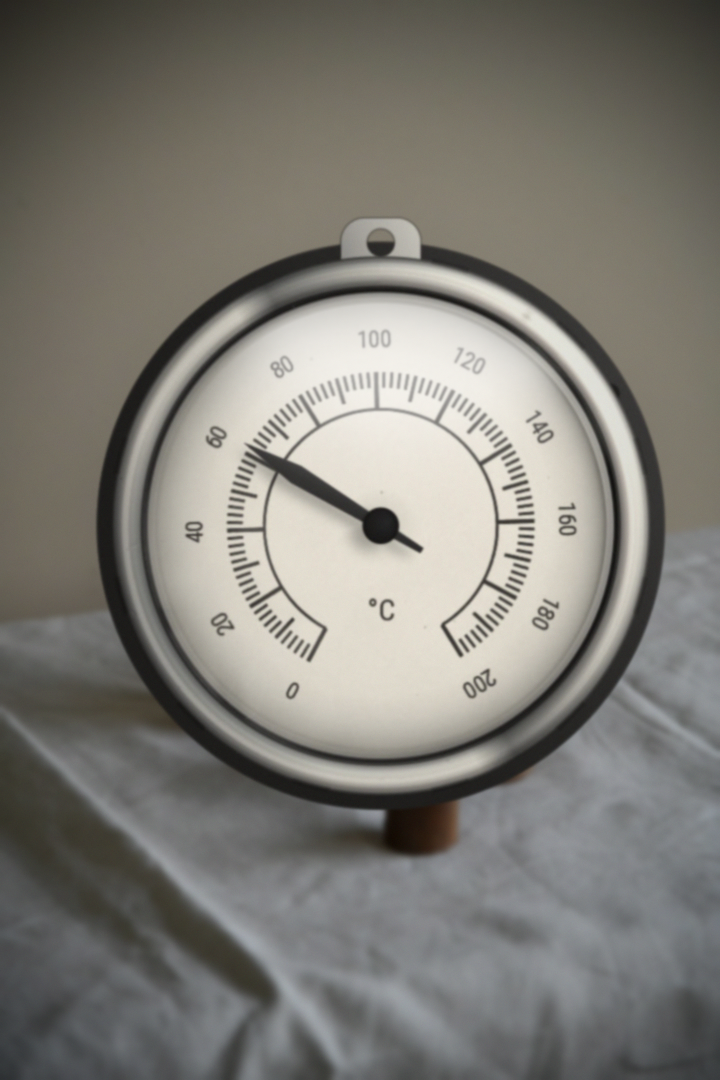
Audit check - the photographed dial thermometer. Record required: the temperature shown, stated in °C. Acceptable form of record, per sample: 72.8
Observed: 62
